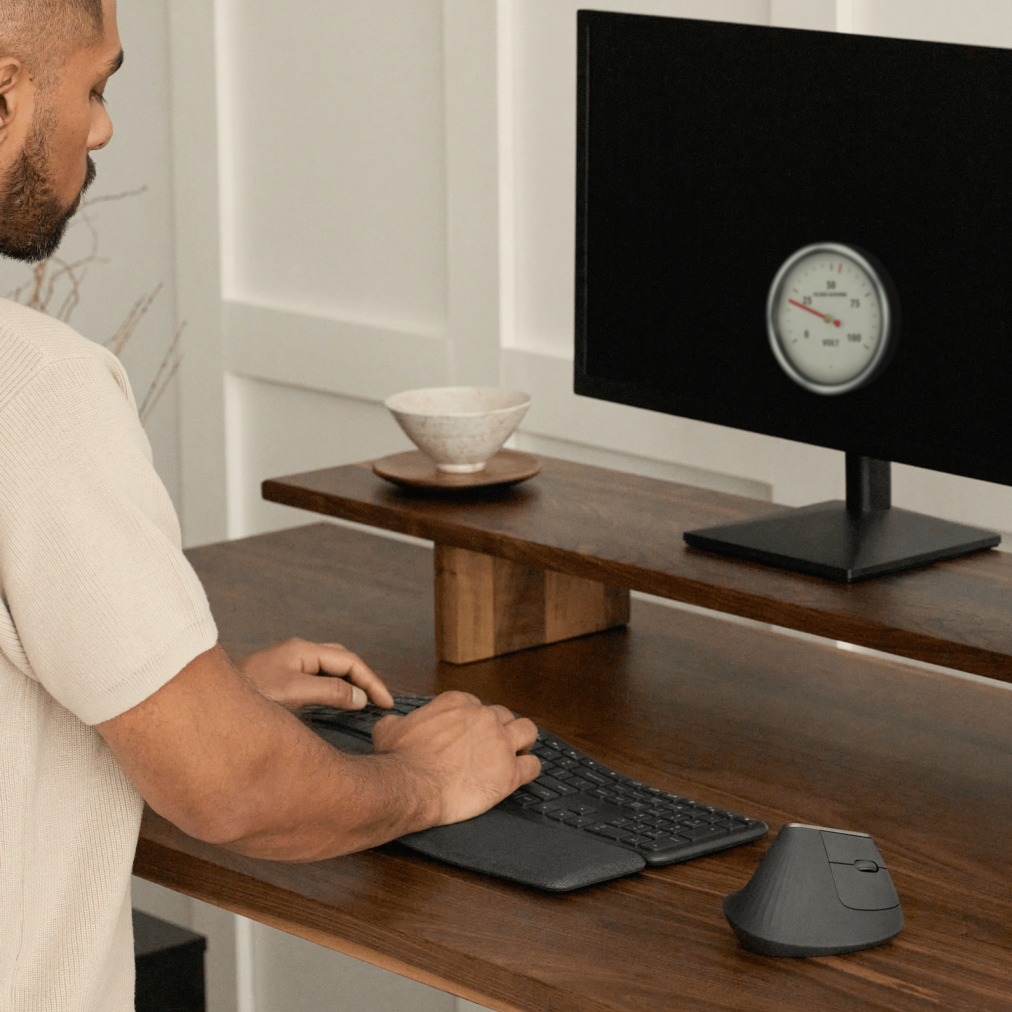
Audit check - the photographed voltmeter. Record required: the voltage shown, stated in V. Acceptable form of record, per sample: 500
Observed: 20
